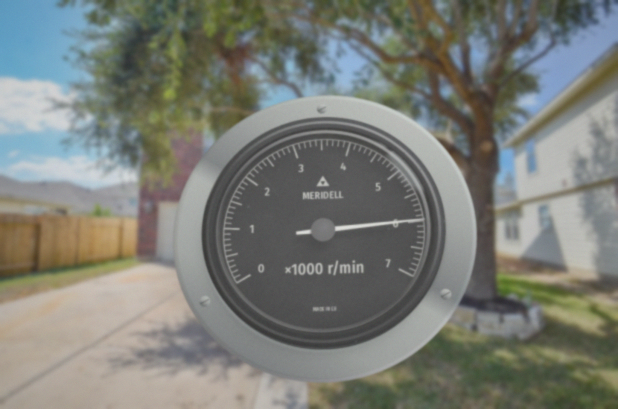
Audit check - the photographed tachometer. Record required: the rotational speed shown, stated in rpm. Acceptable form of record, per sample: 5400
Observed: 6000
